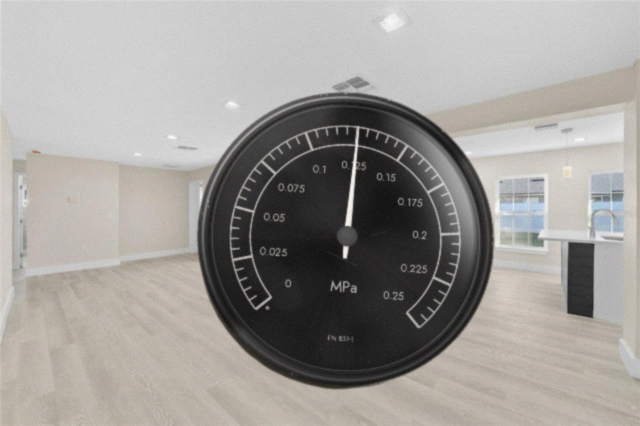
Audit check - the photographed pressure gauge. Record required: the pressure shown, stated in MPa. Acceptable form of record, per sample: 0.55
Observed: 0.125
